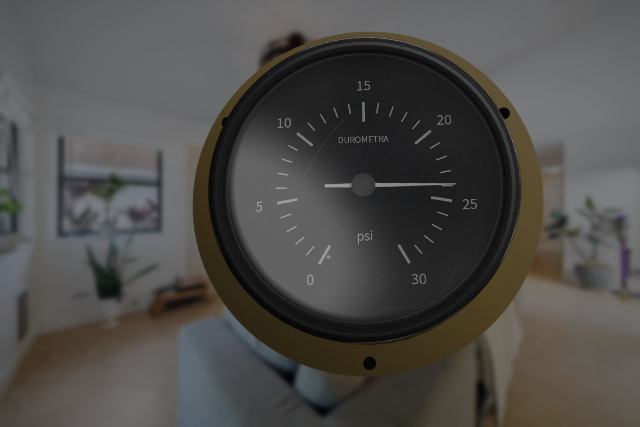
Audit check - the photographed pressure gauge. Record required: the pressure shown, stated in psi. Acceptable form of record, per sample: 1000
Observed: 24
